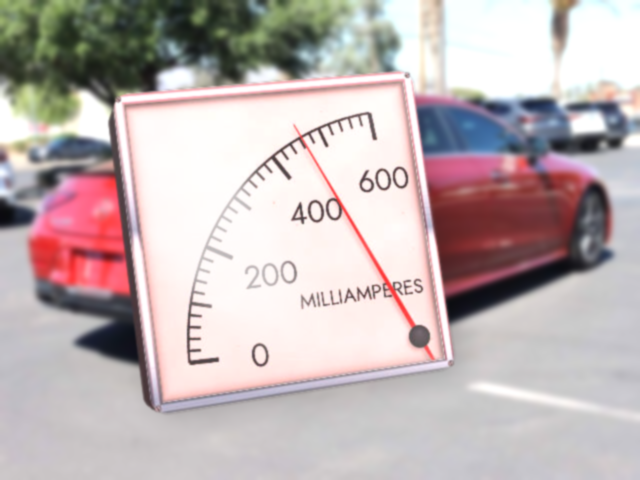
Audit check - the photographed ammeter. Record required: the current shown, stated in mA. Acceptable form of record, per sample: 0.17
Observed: 460
